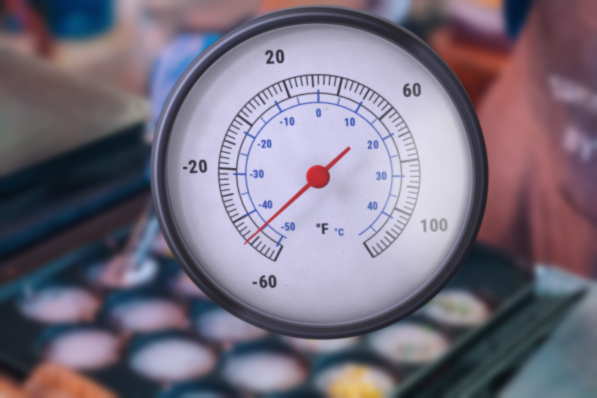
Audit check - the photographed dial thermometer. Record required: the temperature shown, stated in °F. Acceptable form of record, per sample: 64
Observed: -48
